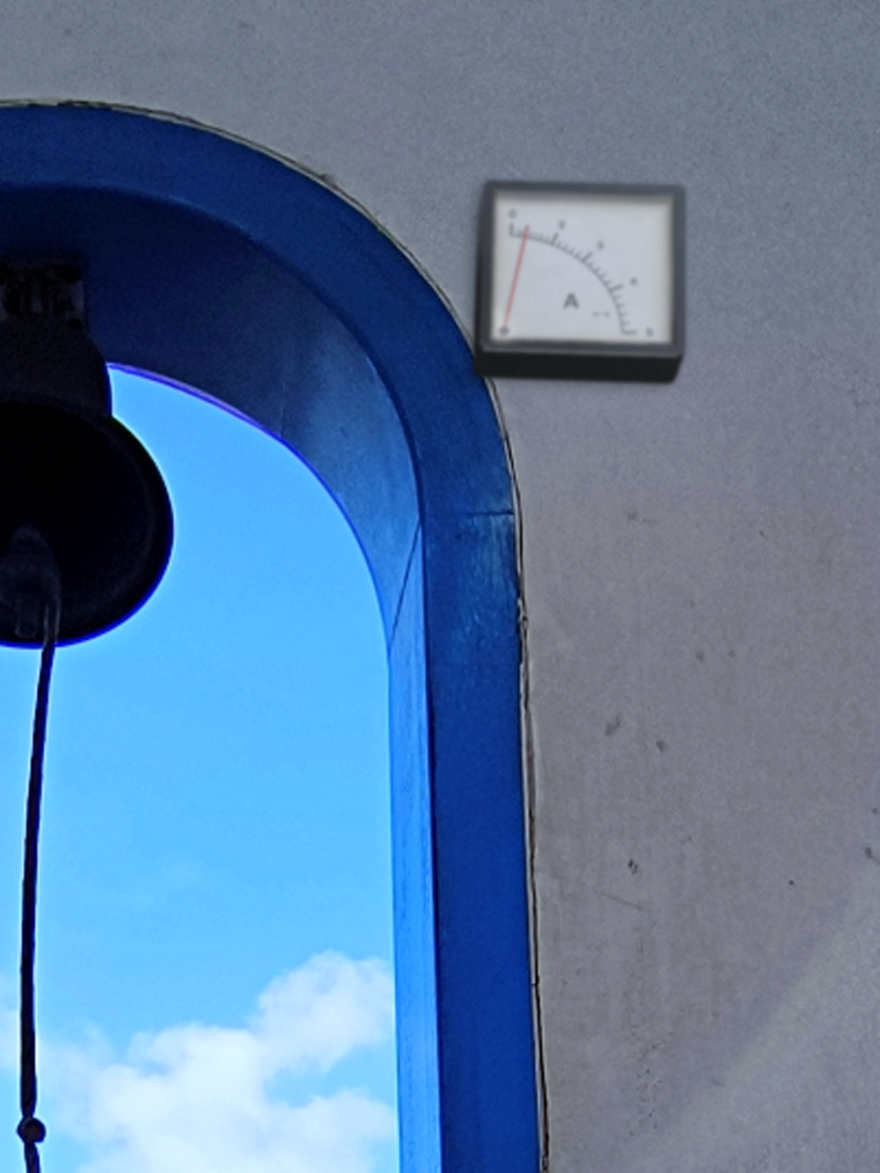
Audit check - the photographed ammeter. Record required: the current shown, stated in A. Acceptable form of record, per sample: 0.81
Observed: 1
